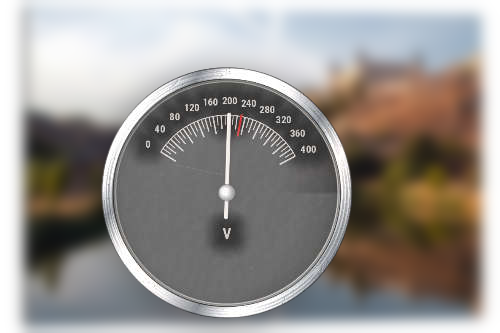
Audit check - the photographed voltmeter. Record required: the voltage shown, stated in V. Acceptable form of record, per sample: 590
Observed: 200
